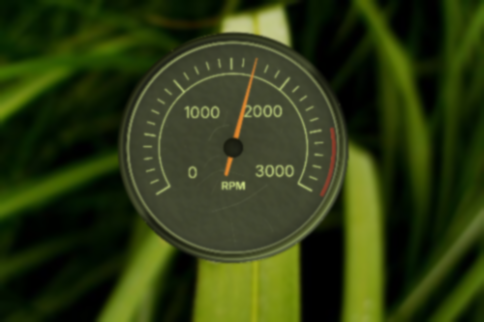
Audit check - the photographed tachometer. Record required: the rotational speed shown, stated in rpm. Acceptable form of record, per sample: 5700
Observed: 1700
